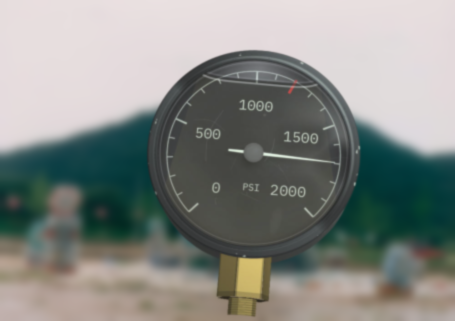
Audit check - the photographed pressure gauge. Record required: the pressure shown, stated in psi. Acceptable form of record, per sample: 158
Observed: 1700
